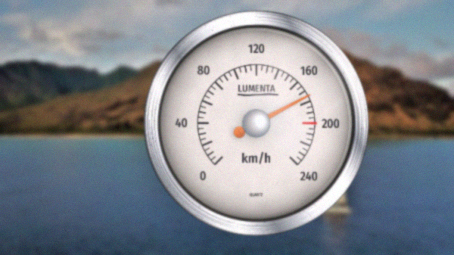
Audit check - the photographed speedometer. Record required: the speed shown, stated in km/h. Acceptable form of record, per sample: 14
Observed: 175
